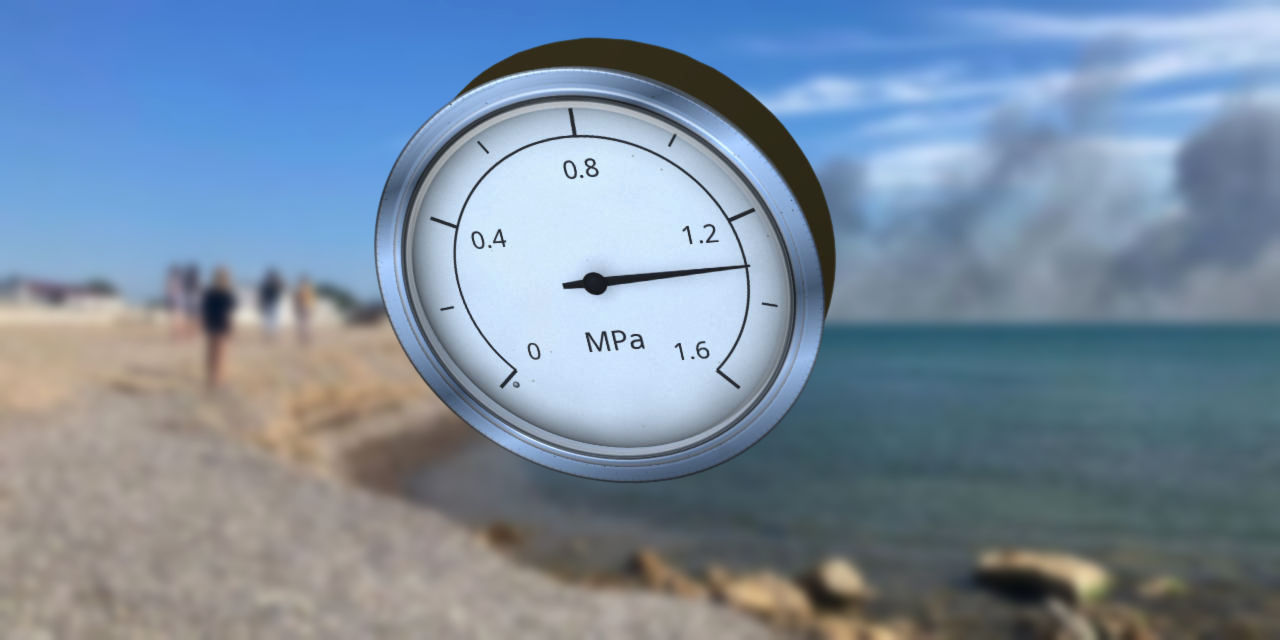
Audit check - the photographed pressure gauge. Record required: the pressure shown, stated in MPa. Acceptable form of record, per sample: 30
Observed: 1.3
